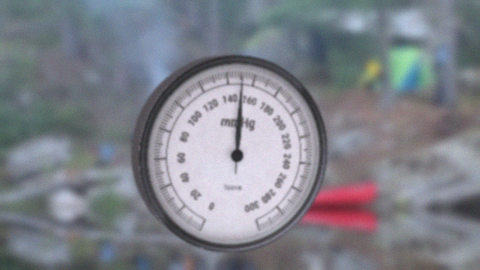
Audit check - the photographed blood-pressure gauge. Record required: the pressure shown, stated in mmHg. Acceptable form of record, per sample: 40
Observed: 150
